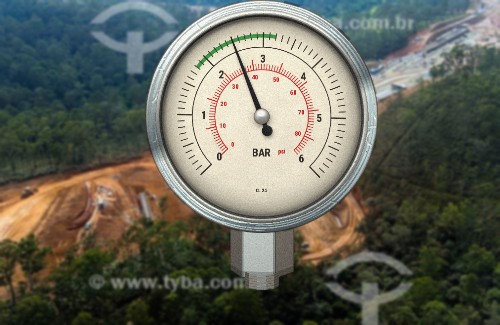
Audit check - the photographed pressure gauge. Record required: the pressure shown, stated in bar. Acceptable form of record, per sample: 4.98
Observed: 2.5
